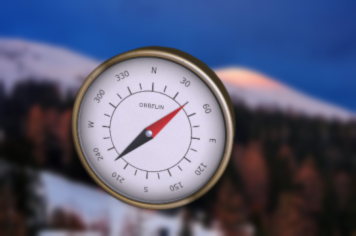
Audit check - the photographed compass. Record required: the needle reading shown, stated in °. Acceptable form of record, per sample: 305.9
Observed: 45
